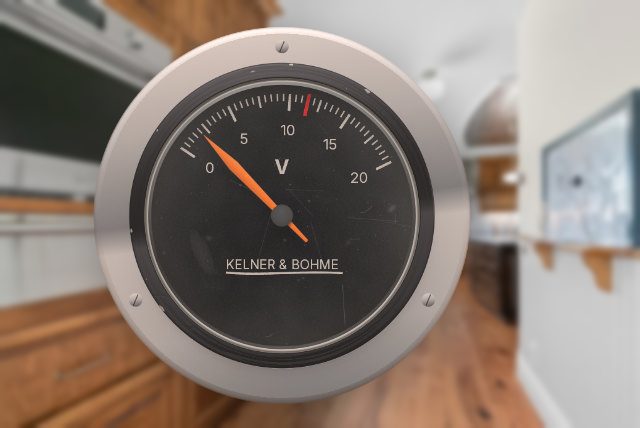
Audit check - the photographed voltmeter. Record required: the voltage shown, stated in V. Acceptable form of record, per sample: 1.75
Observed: 2
